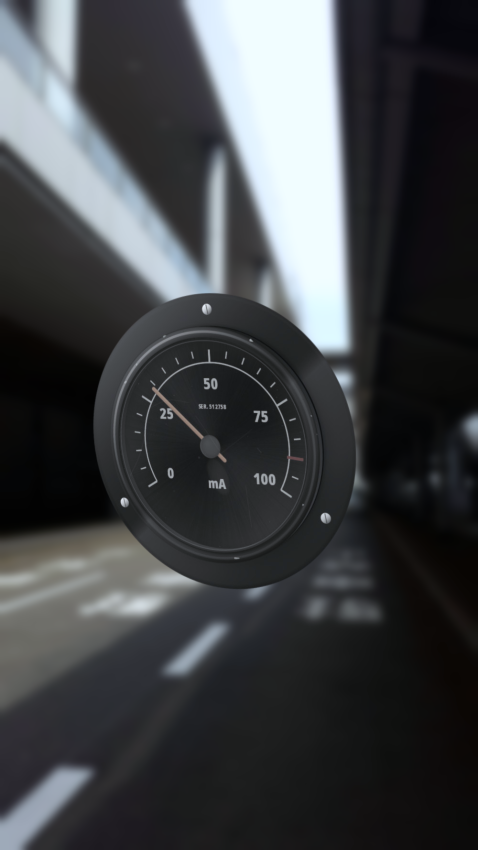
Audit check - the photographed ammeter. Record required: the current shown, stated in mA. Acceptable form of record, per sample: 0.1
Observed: 30
